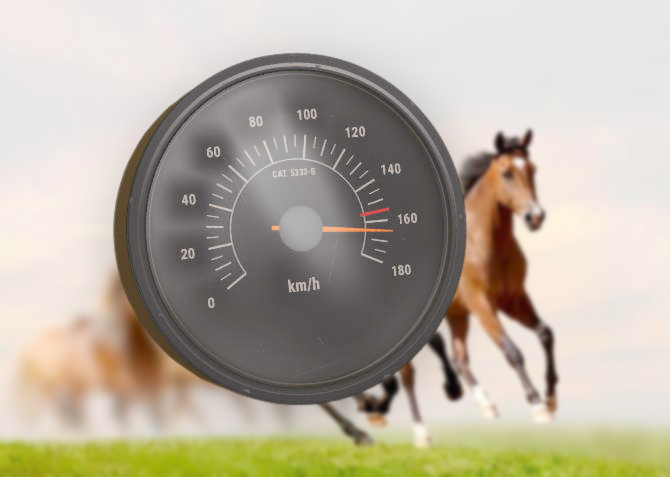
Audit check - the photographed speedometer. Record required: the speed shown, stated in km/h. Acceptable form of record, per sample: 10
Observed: 165
